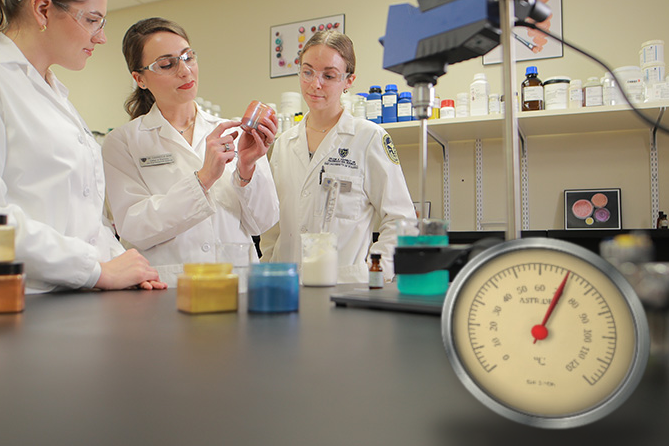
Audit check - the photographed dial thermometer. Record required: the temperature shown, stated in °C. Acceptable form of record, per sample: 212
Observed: 70
